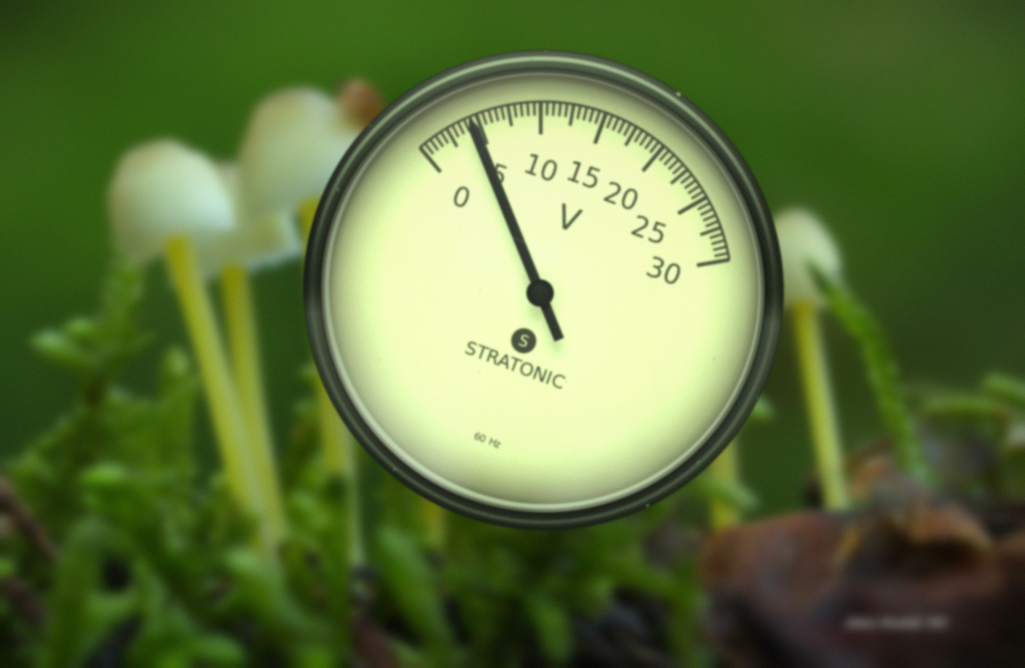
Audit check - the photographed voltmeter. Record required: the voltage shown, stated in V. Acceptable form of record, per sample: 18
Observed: 4.5
